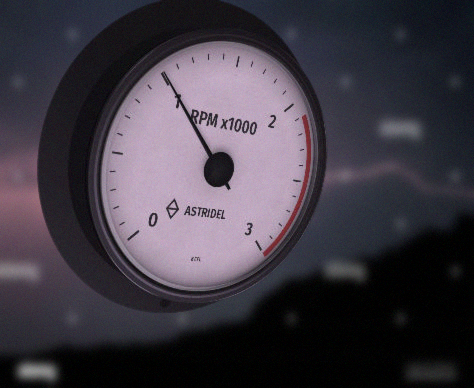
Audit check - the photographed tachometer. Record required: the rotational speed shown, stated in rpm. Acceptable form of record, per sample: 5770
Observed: 1000
